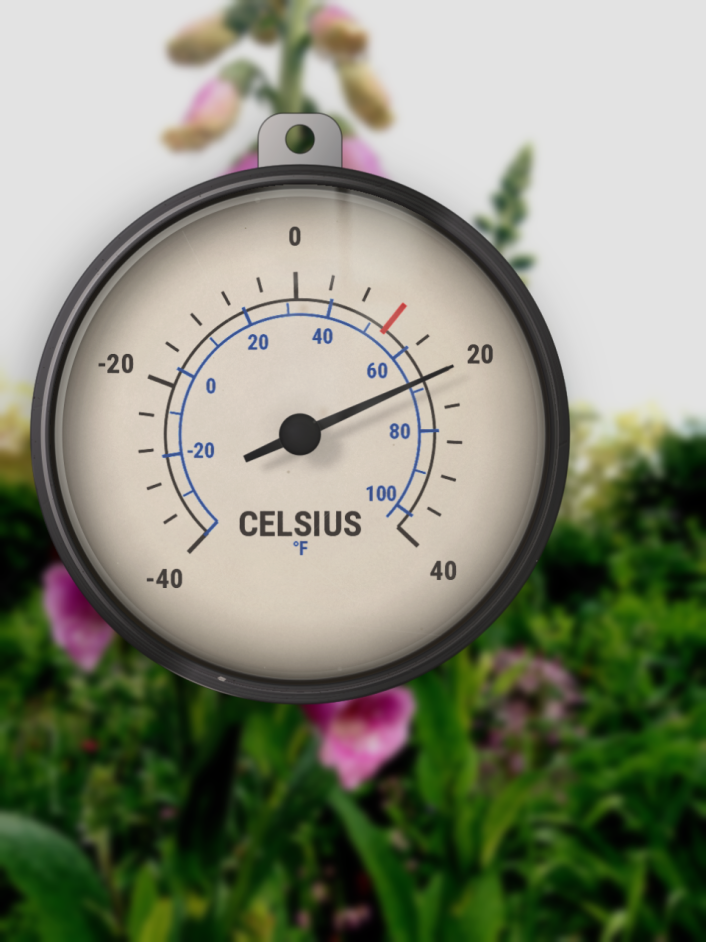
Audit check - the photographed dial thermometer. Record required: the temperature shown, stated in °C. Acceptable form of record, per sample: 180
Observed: 20
